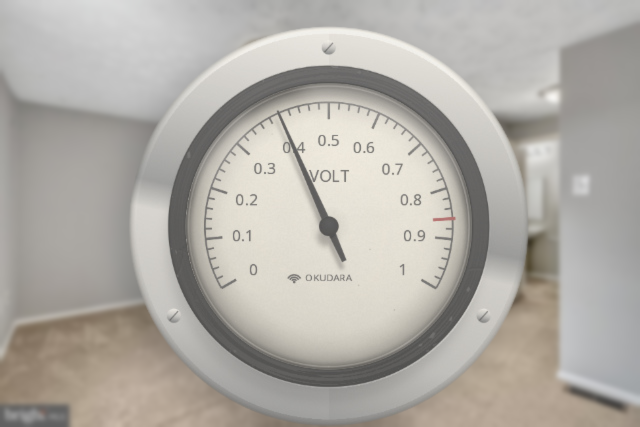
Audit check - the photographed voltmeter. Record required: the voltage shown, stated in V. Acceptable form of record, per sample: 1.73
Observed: 0.4
